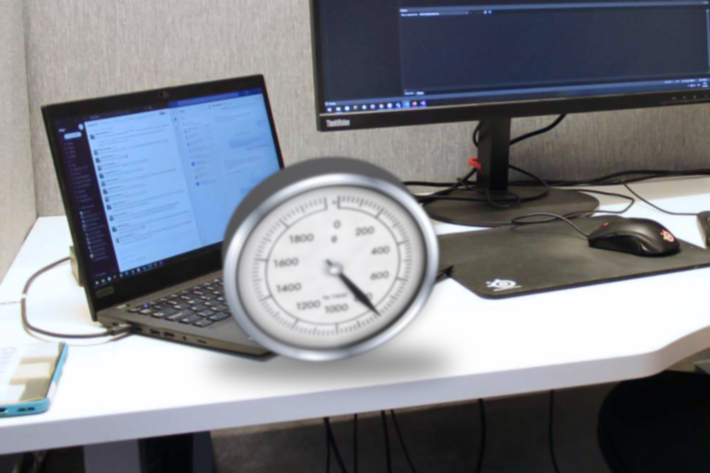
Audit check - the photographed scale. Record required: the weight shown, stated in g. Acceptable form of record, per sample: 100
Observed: 800
